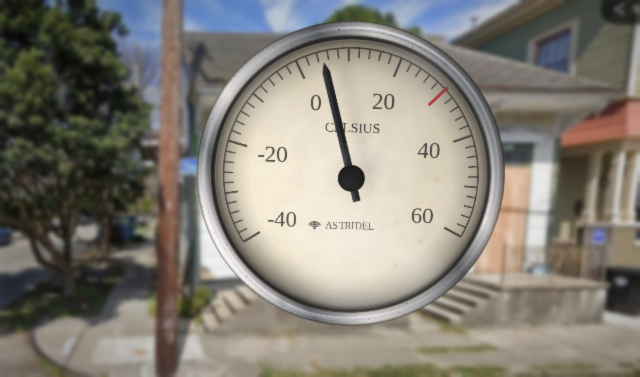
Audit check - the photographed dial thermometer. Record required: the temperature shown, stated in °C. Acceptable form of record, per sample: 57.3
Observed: 5
